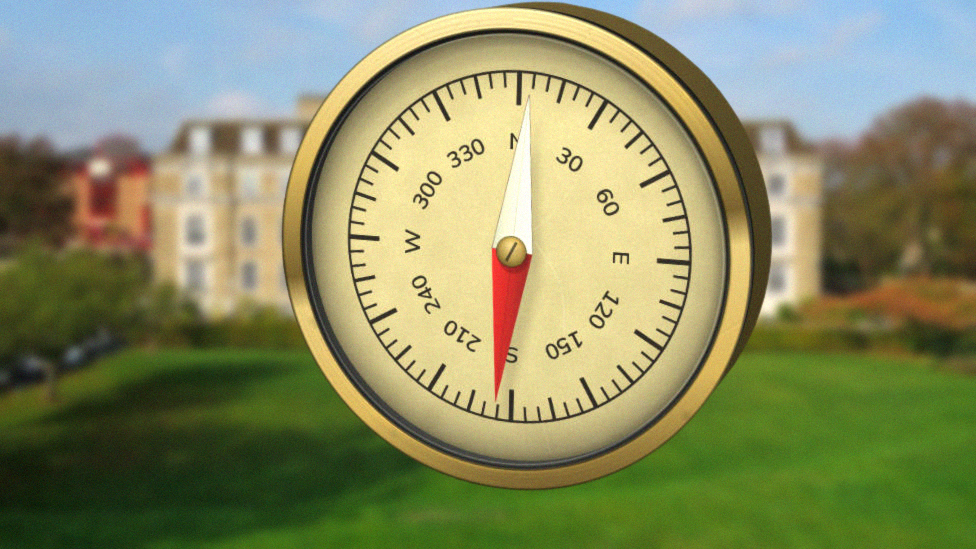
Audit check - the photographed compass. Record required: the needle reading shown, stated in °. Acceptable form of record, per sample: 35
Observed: 185
